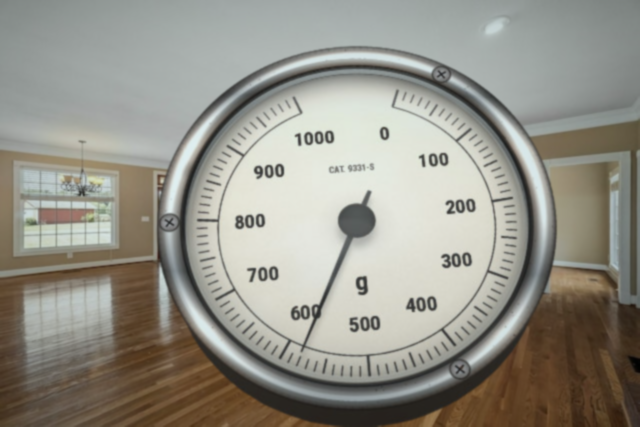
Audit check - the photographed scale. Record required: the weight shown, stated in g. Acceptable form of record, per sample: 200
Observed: 580
